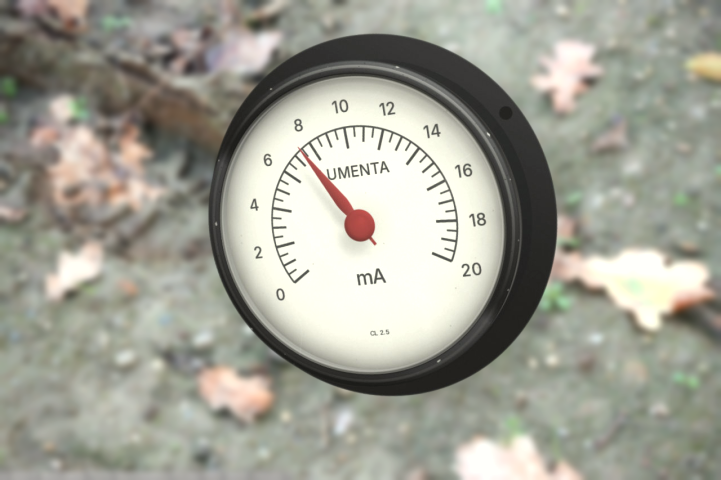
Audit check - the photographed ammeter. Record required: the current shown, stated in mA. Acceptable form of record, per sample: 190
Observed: 7.5
